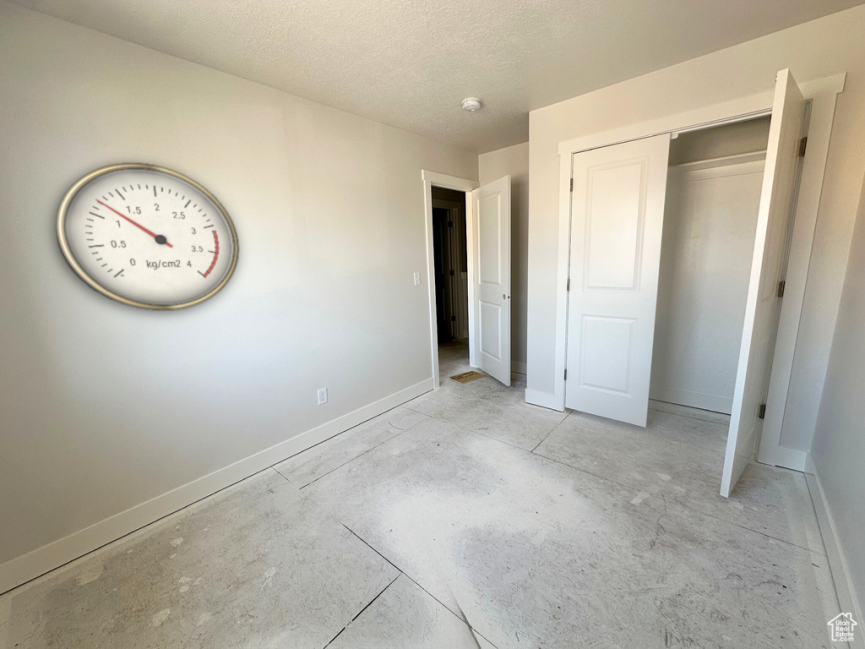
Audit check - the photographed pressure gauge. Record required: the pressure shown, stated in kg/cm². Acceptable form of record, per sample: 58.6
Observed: 1.2
